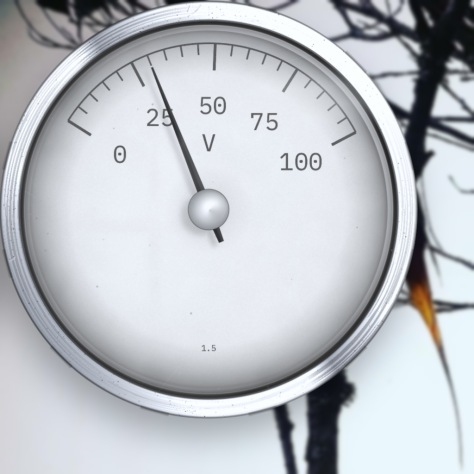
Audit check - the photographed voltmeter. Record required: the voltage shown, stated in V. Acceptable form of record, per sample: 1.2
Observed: 30
